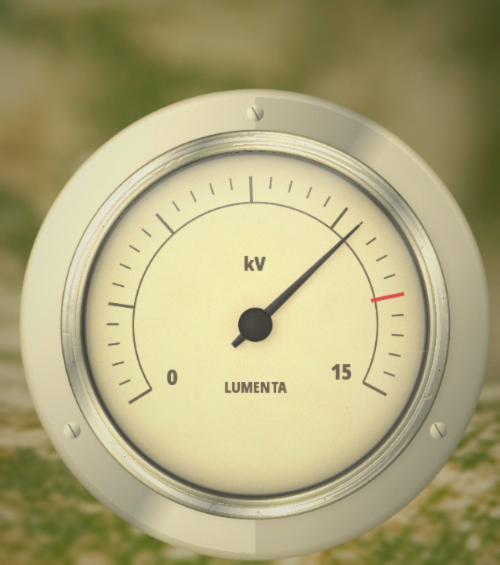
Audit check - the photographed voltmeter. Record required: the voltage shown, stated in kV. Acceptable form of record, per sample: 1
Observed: 10.5
